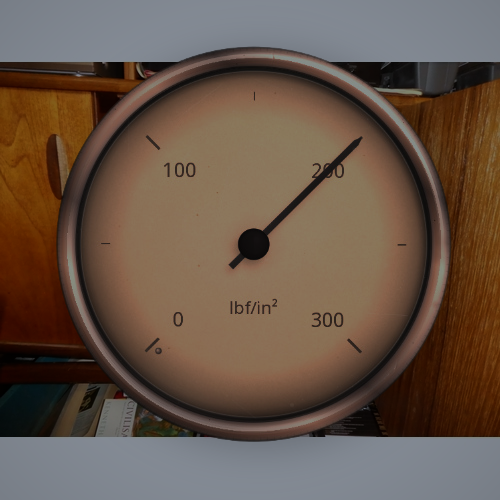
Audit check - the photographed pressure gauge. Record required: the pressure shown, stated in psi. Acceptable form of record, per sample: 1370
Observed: 200
